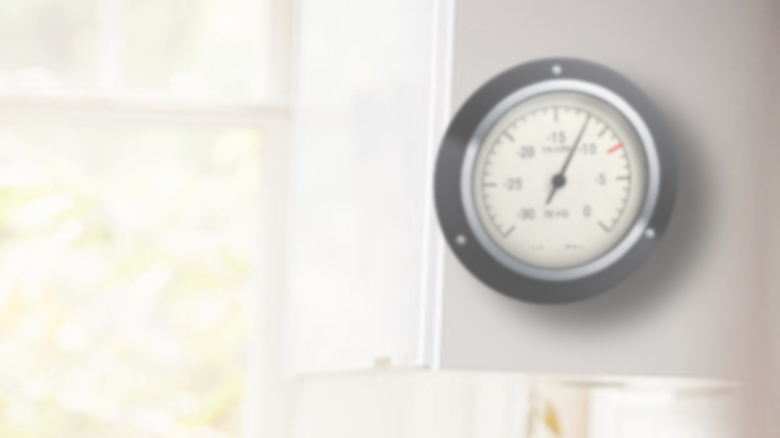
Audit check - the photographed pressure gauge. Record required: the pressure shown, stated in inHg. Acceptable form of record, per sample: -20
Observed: -12
